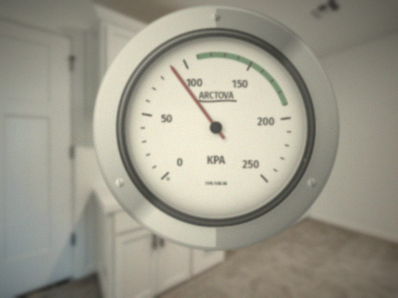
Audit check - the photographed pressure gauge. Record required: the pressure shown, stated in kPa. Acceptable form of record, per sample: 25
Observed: 90
